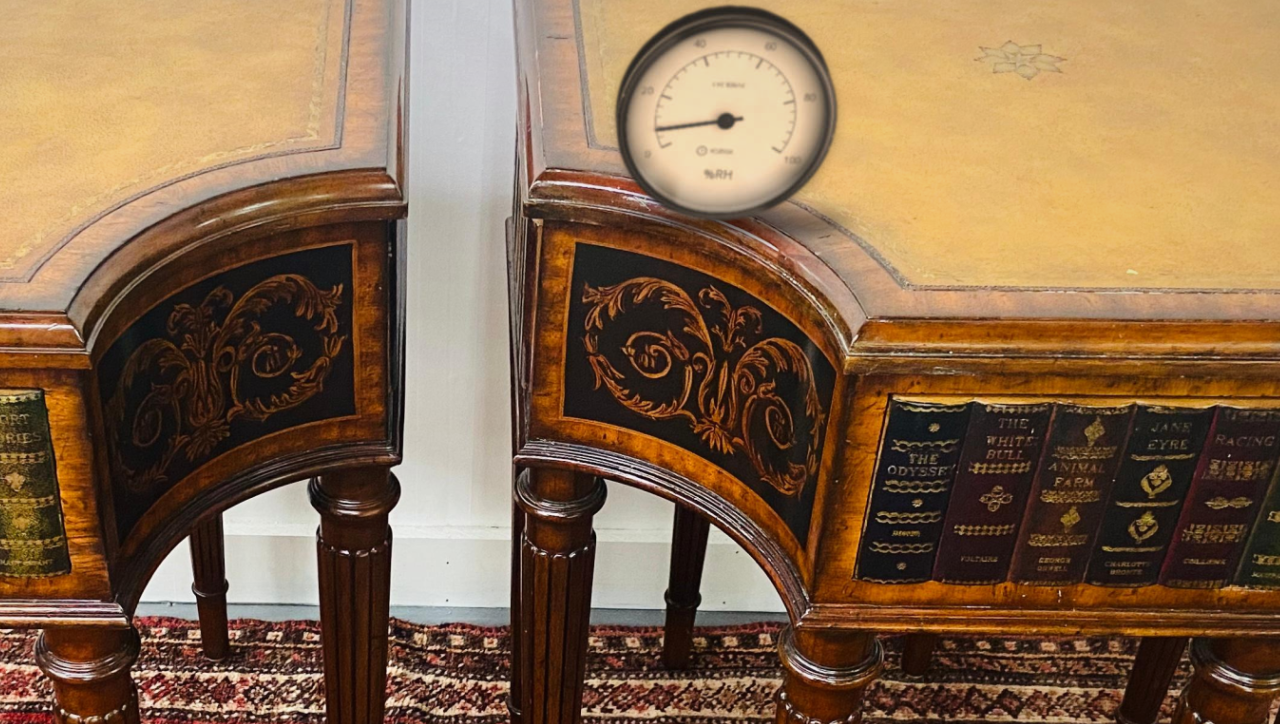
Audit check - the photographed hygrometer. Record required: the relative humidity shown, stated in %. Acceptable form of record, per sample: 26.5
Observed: 8
